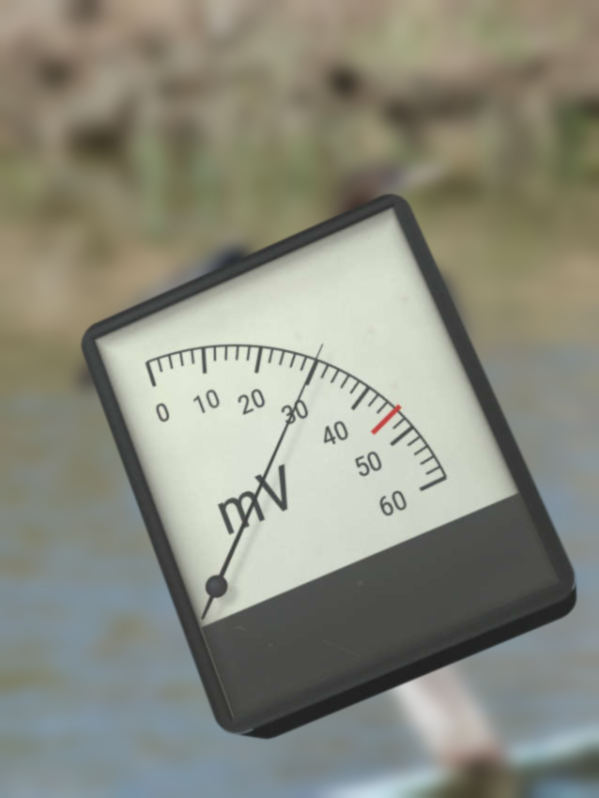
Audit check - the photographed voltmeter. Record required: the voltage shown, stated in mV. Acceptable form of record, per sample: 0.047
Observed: 30
